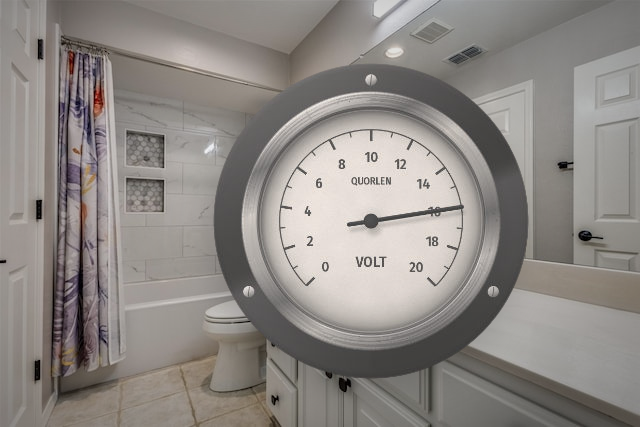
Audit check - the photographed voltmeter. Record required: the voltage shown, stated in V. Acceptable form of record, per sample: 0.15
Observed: 16
